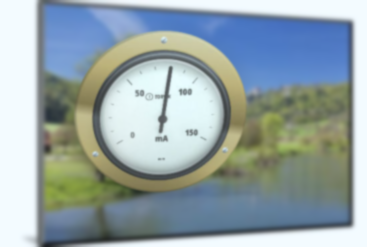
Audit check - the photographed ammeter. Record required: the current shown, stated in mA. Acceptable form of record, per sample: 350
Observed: 80
